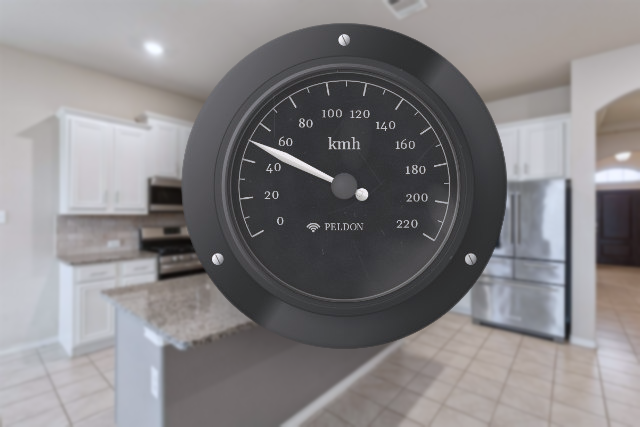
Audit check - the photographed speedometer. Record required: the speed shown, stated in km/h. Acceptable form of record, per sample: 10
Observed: 50
